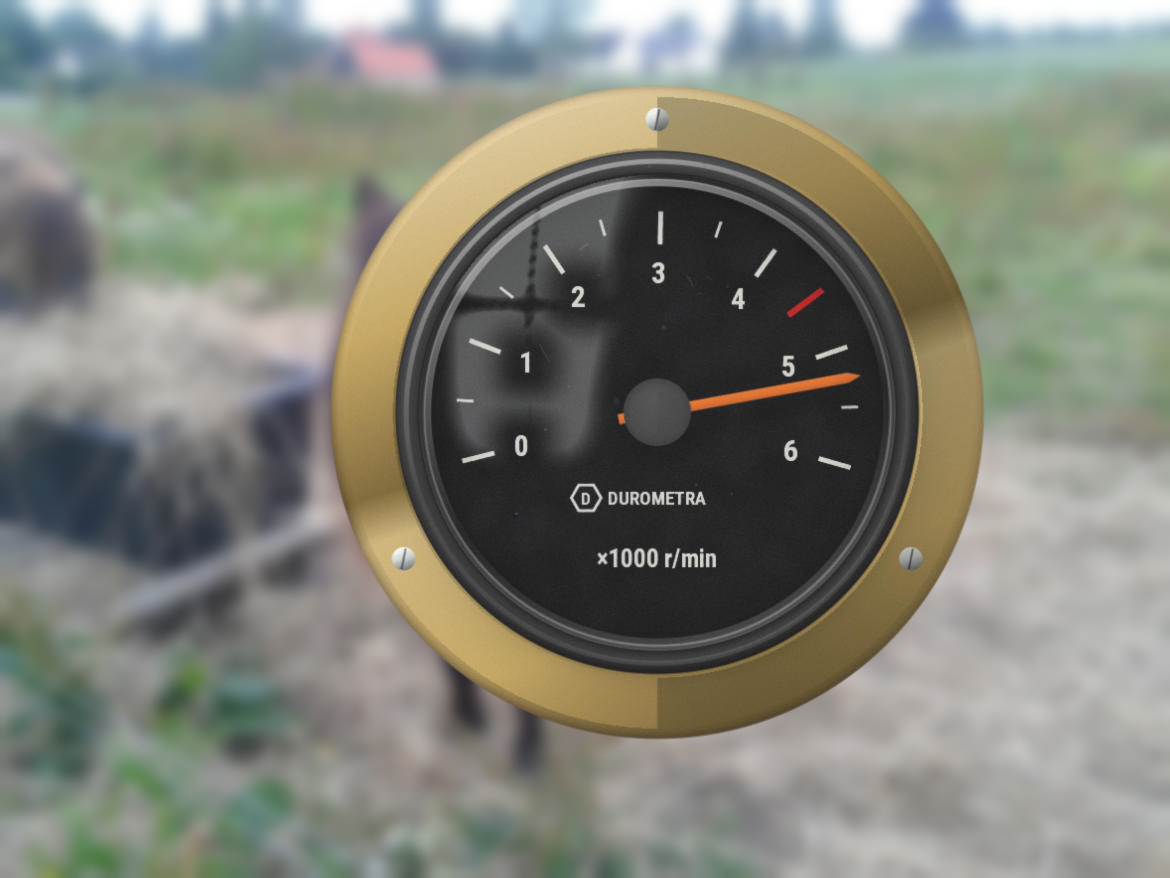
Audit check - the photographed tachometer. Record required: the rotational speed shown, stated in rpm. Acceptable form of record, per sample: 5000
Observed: 5250
